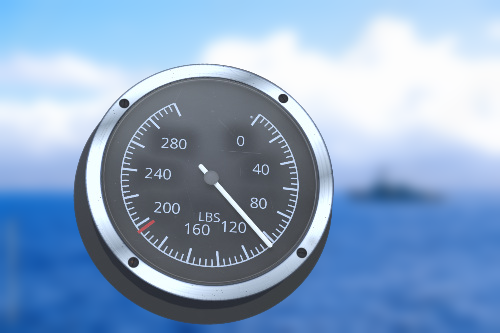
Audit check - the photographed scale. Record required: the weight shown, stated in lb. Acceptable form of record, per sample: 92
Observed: 104
